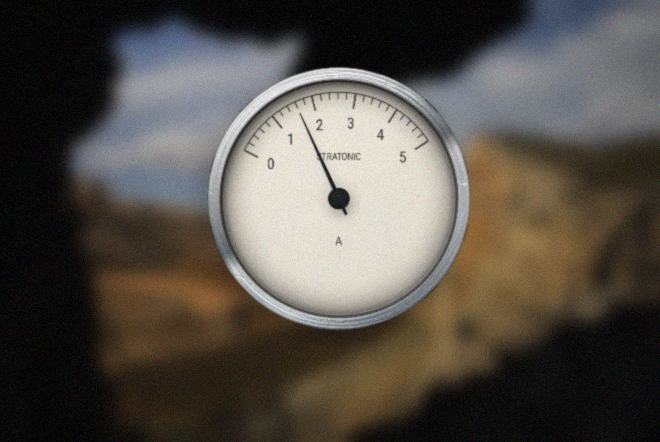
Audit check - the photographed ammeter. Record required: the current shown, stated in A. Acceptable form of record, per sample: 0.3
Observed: 1.6
